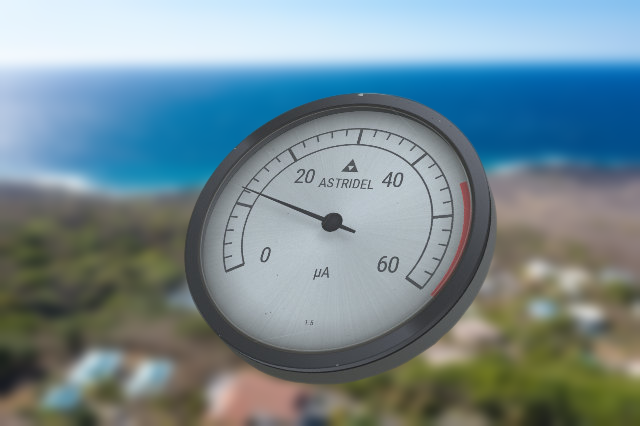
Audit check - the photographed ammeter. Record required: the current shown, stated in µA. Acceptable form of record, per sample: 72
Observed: 12
